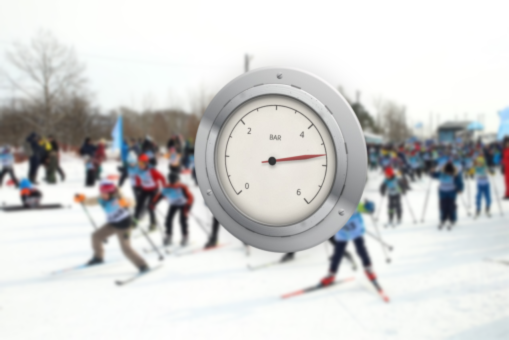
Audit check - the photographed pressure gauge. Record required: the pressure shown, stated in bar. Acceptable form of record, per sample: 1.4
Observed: 4.75
